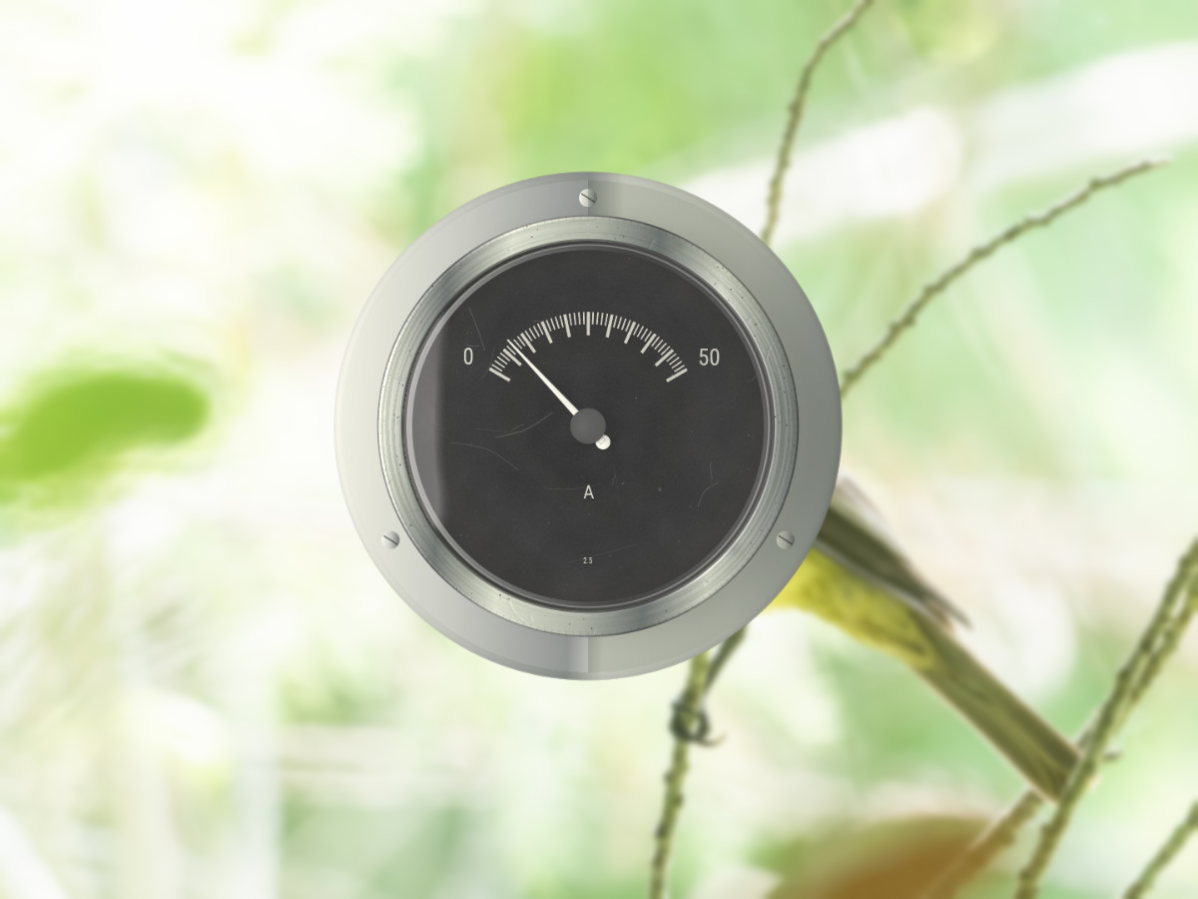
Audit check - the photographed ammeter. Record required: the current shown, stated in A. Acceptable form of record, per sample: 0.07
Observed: 7
